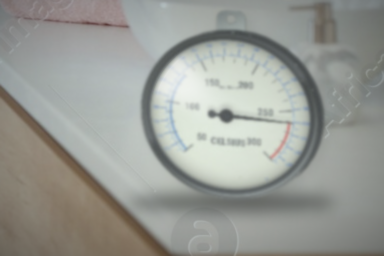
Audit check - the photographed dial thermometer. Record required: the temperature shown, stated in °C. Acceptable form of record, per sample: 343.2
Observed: 260
